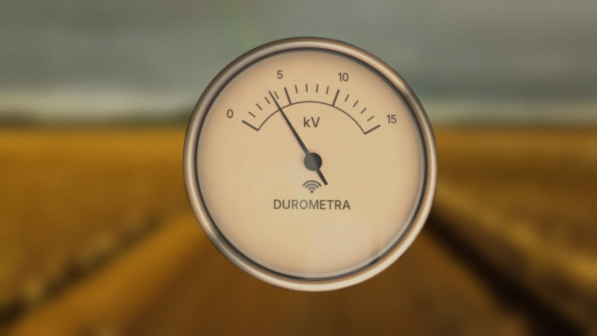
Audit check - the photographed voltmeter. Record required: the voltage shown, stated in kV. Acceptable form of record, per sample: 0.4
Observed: 3.5
